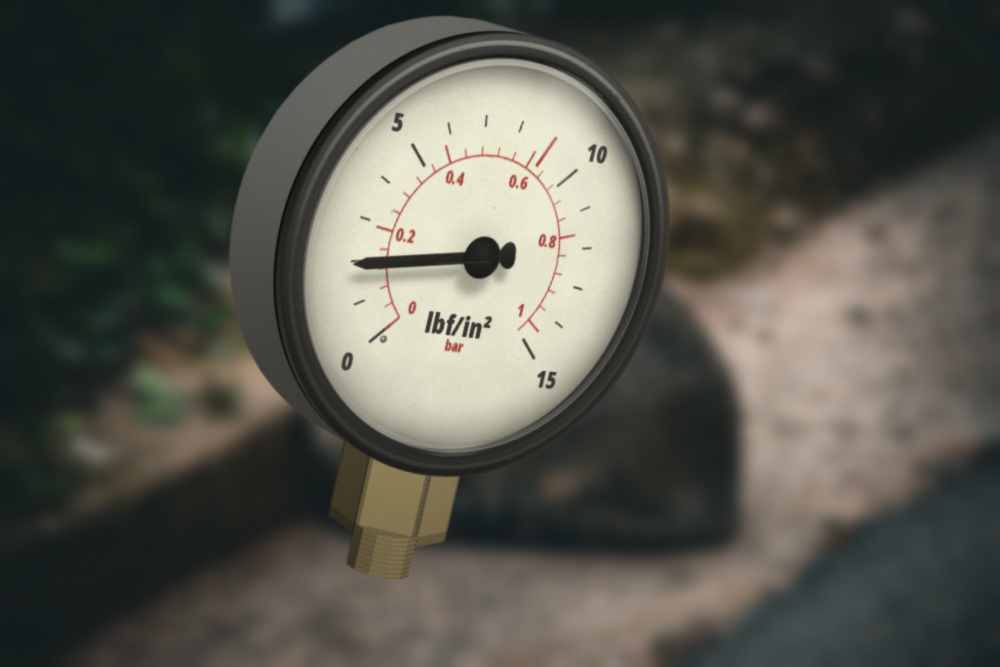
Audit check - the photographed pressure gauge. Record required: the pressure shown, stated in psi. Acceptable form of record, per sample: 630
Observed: 2
